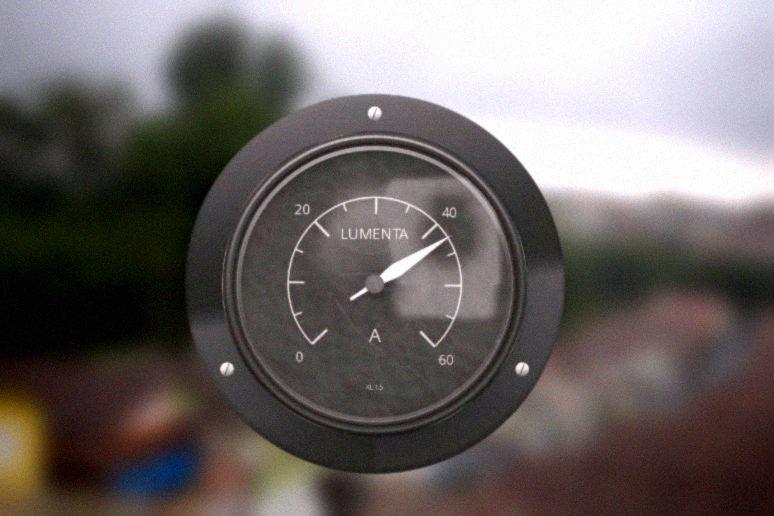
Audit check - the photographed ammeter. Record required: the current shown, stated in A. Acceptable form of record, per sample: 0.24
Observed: 42.5
